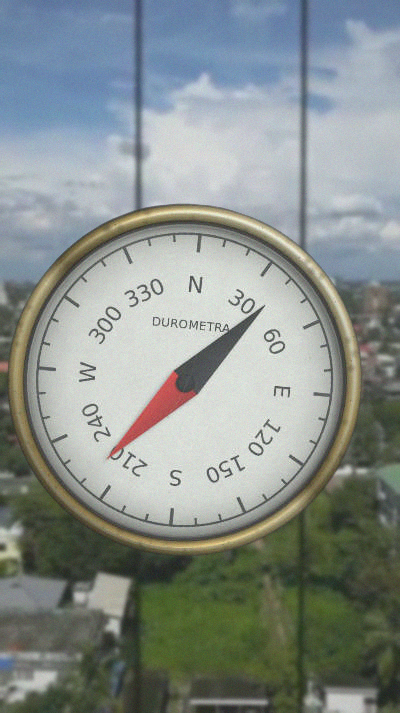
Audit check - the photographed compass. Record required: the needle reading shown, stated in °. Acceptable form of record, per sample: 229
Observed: 220
